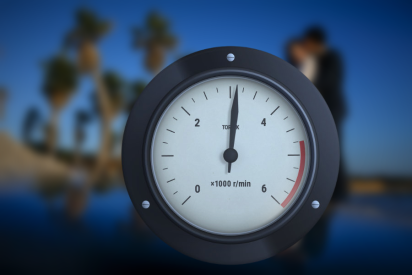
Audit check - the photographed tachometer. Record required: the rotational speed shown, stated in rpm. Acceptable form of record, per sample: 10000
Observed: 3125
